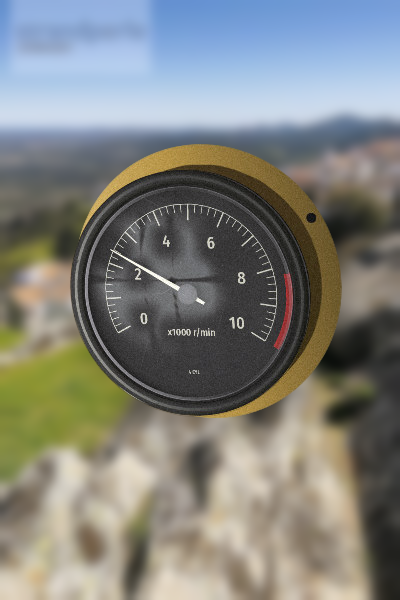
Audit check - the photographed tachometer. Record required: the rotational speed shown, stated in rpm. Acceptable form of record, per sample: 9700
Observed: 2400
